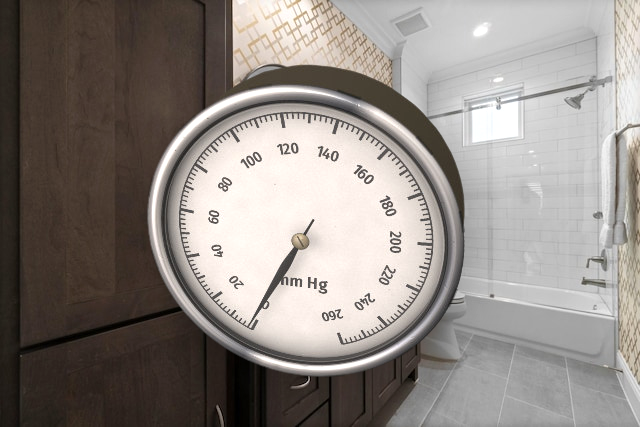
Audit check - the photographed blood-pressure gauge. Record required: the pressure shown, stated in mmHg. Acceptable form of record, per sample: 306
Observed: 2
